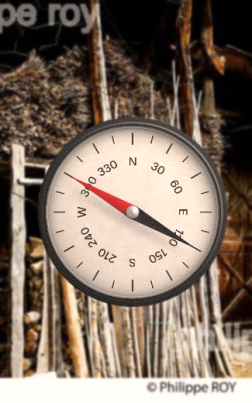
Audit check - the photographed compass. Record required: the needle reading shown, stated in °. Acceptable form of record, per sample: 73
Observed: 300
